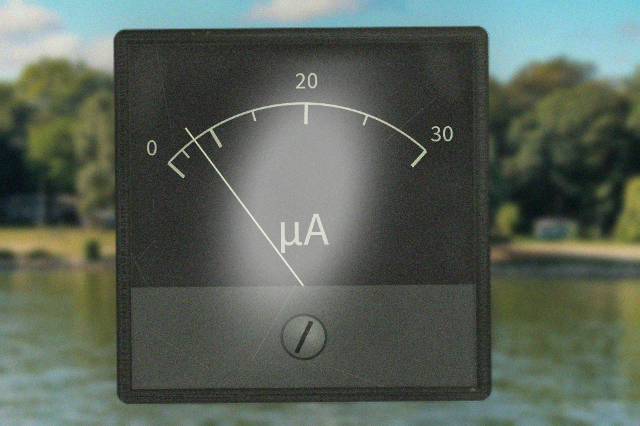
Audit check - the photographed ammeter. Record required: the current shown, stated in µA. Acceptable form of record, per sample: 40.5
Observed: 7.5
